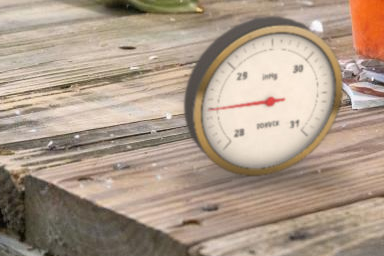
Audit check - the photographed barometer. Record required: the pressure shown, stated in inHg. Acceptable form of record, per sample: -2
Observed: 28.5
